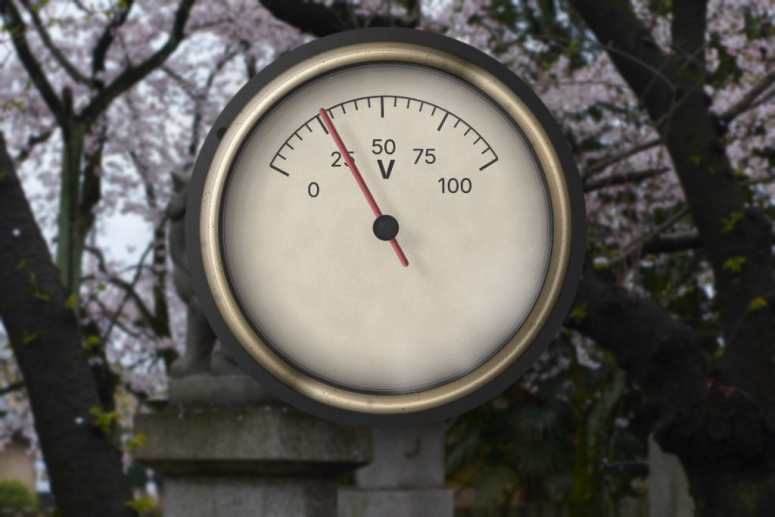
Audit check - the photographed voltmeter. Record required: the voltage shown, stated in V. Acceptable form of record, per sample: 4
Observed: 27.5
